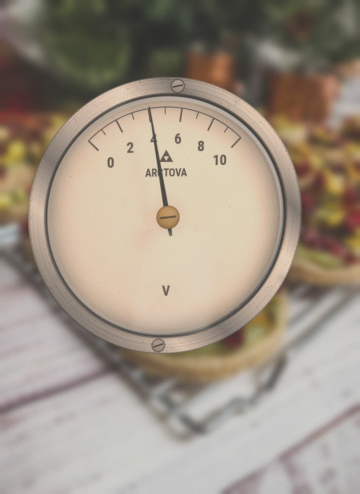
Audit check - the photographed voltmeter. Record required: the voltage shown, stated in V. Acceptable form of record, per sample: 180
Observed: 4
